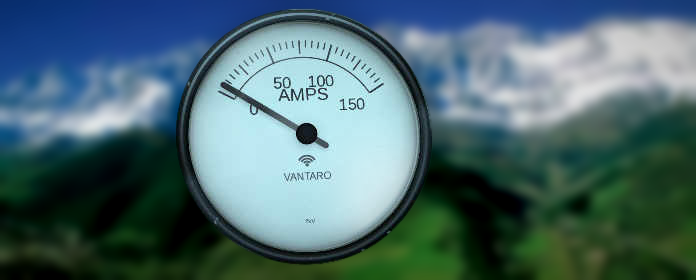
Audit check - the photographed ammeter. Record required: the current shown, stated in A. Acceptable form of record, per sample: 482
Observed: 5
